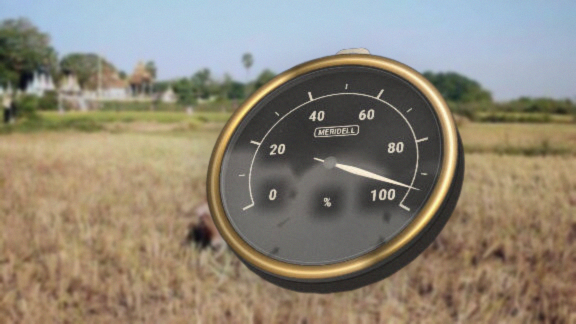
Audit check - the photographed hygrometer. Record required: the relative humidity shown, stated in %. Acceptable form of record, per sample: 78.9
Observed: 95
